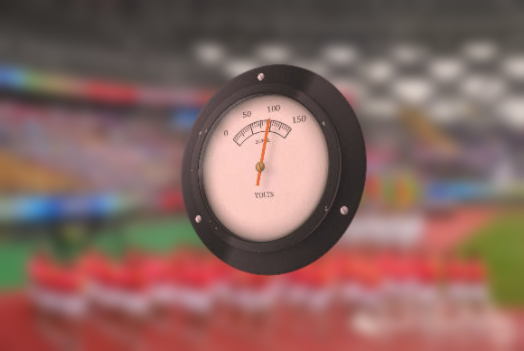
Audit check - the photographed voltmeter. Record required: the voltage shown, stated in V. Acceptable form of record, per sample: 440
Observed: 100
